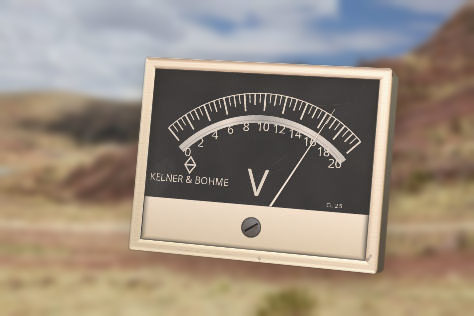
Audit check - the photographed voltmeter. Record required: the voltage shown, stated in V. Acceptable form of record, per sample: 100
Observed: 16.5
